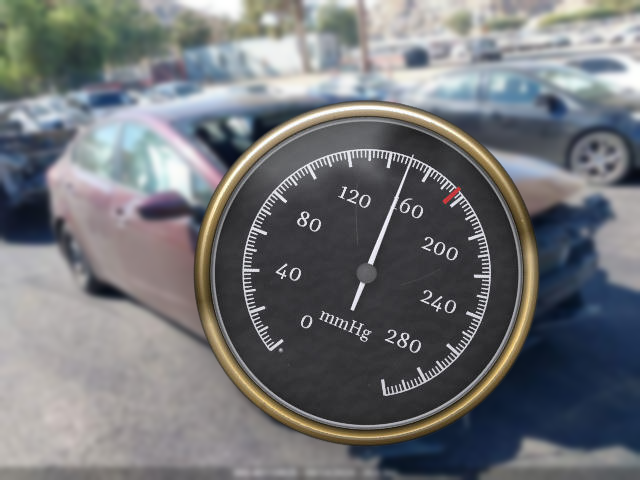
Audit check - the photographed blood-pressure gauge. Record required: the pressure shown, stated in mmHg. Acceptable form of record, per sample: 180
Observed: 150
